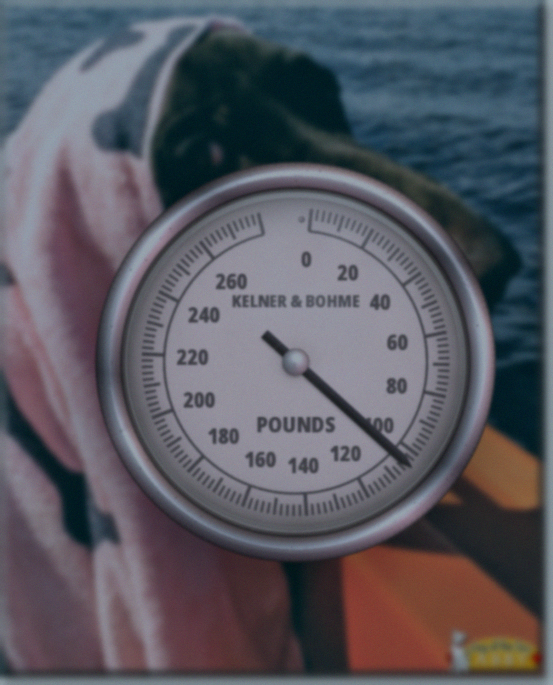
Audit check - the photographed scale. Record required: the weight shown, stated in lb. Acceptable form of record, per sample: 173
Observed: 104
